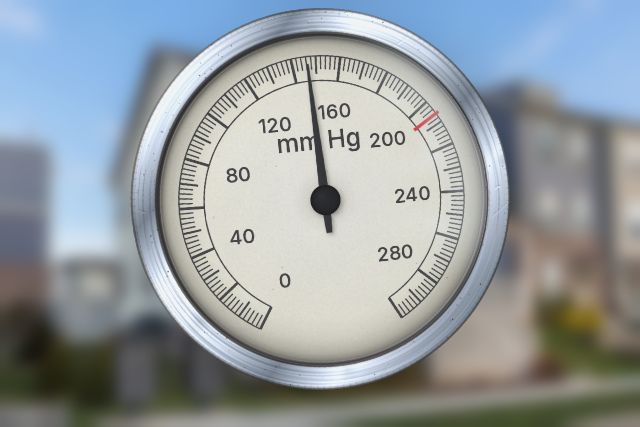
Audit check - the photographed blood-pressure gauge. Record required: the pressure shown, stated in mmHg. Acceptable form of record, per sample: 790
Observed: 146
